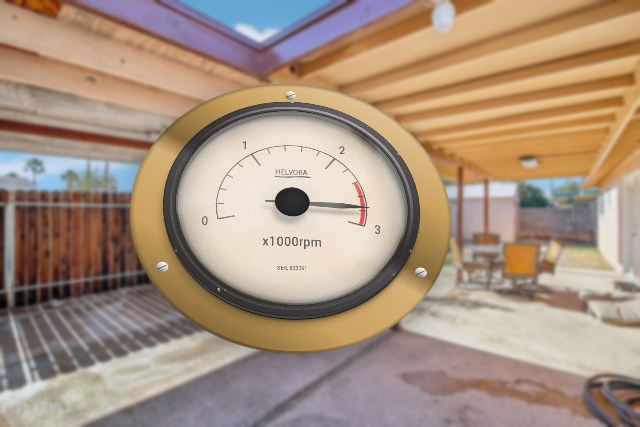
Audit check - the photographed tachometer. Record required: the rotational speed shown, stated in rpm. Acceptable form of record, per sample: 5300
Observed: 2800
